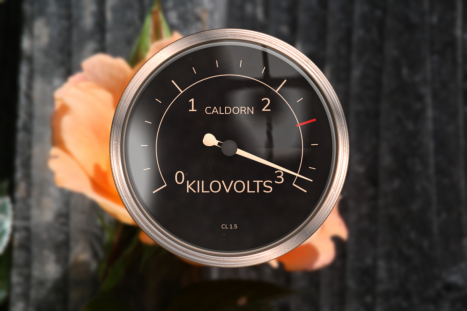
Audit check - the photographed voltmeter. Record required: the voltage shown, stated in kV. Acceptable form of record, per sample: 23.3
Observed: 2.9
